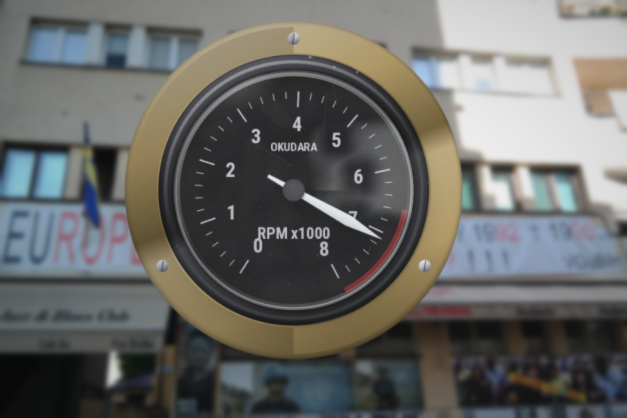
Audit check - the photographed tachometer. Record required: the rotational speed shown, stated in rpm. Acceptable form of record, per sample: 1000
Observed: 7100
